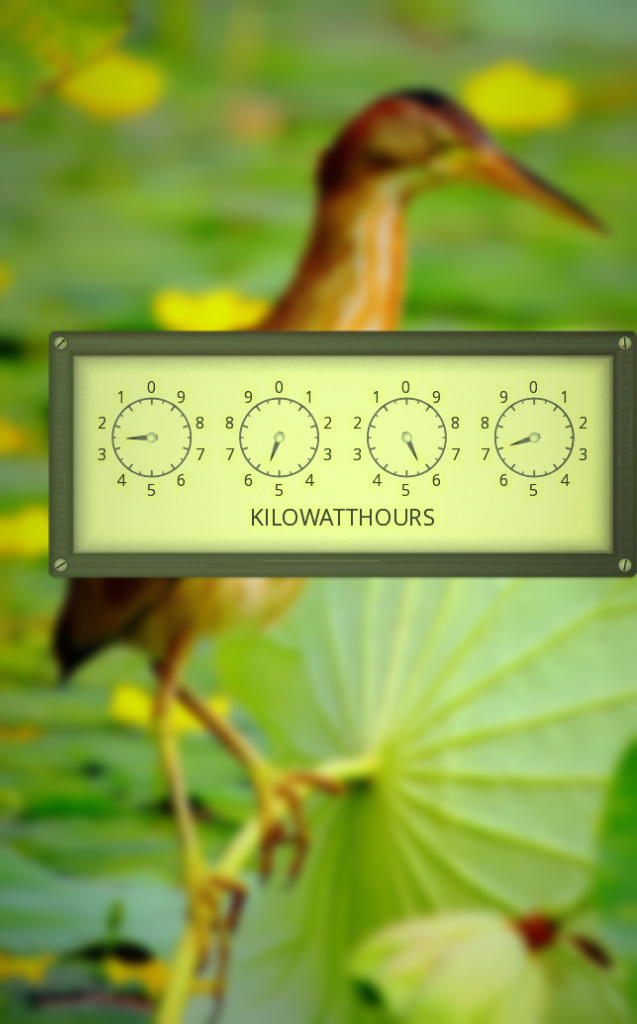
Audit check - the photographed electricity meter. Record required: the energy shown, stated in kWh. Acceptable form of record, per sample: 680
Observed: 2557
